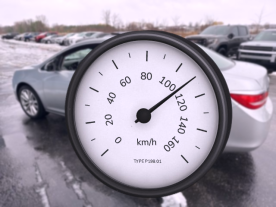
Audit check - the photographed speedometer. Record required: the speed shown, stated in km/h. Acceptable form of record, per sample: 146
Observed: 110
